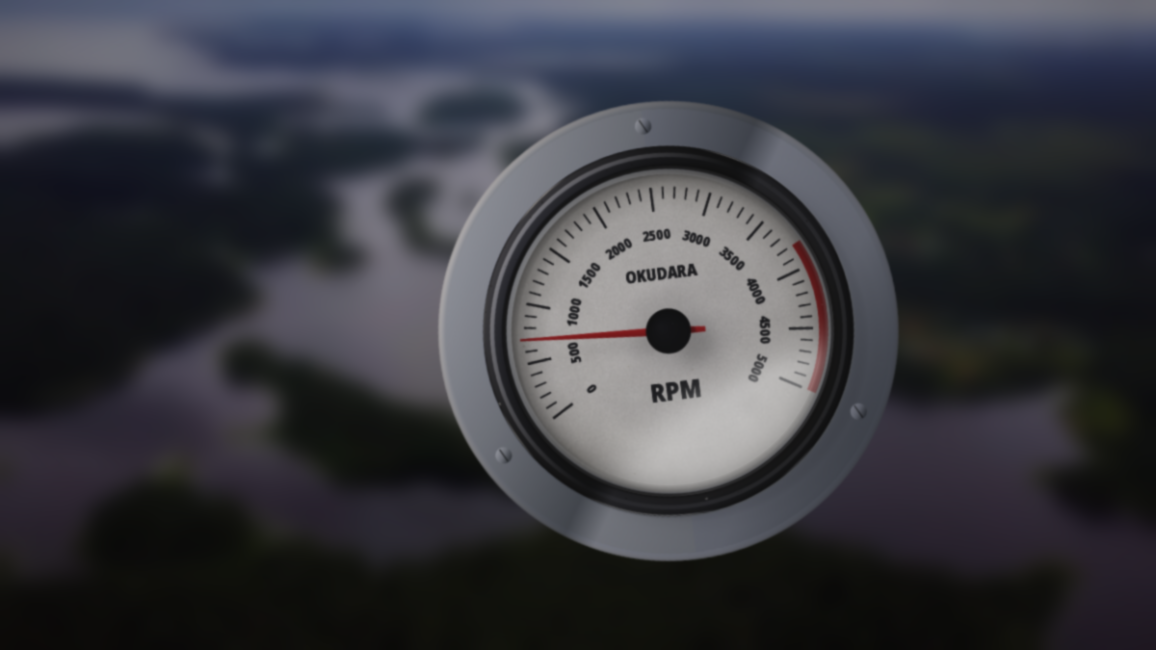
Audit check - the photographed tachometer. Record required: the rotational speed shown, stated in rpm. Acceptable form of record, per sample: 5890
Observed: 700
